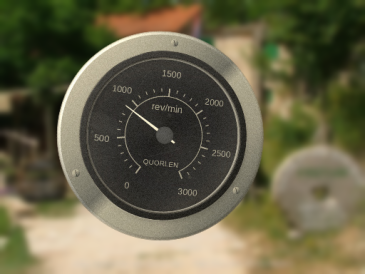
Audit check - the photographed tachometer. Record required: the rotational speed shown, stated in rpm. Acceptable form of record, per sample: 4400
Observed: 900
